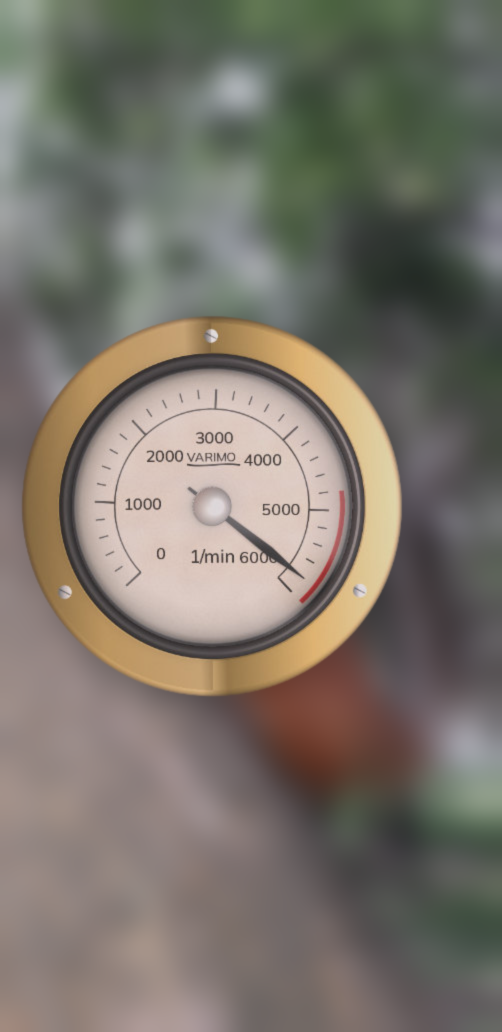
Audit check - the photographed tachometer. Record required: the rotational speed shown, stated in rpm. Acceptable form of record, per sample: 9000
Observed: 5800
